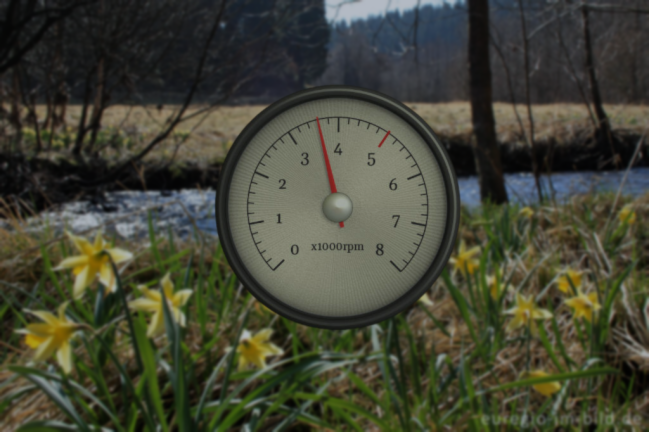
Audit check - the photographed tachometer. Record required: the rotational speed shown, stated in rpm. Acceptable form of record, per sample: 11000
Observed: 3600
